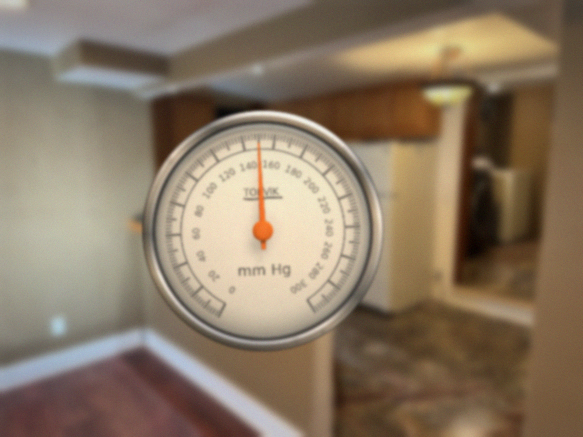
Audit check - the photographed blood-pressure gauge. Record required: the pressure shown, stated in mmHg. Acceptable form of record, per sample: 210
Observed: 150
